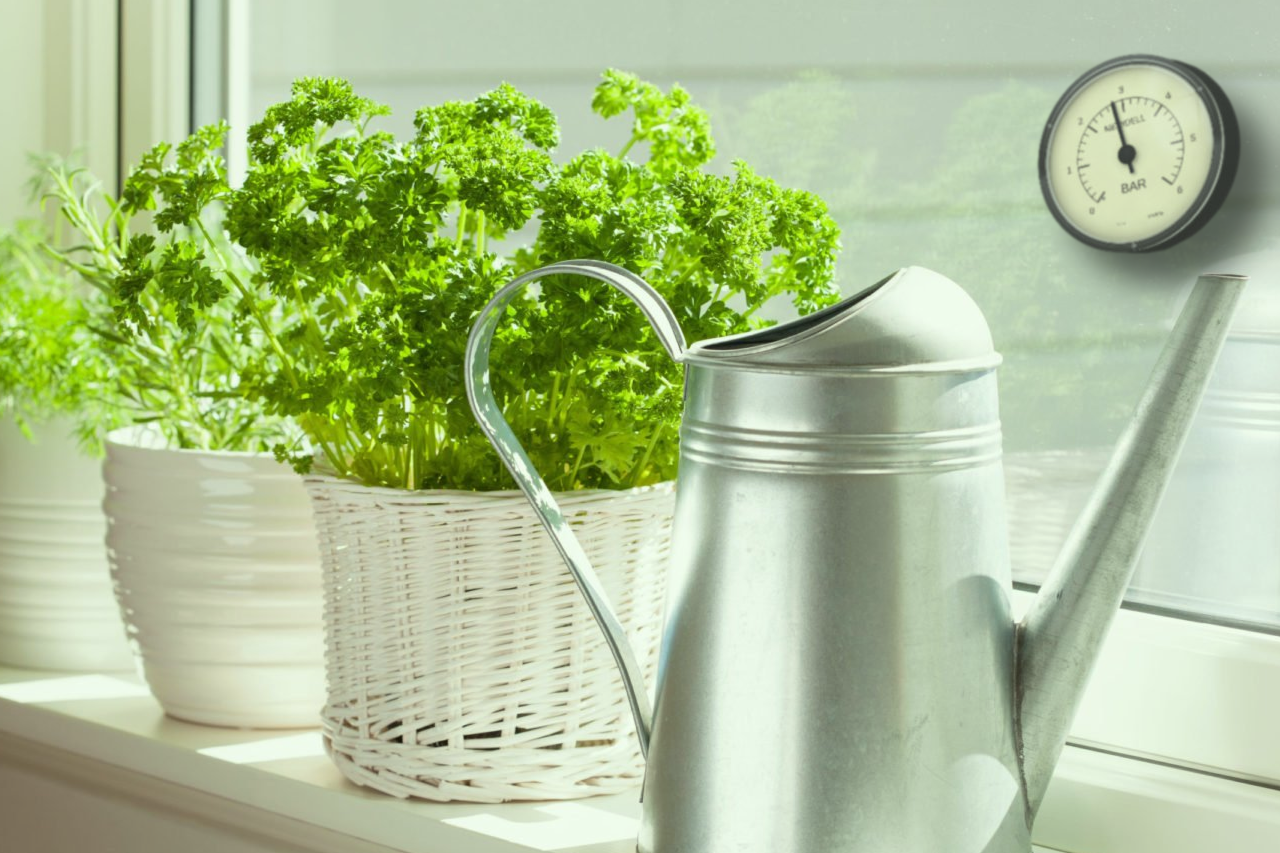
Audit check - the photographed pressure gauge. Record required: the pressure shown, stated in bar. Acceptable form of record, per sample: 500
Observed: 2.8
